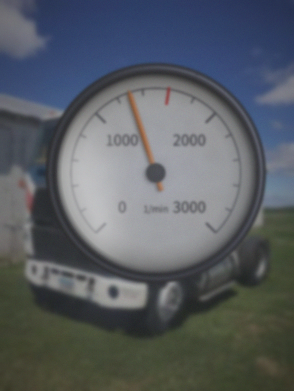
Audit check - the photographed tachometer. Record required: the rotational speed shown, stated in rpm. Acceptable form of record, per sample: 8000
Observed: 1300
